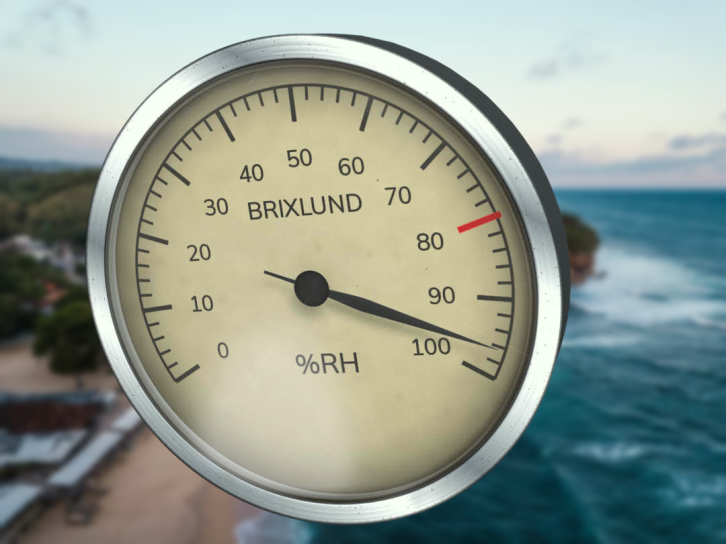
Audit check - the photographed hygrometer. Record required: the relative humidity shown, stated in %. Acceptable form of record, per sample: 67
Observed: 96
